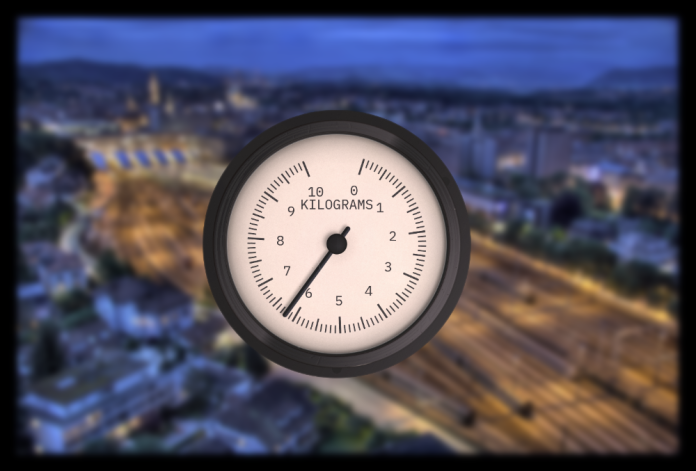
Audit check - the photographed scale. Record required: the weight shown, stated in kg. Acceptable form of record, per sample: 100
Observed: 6.2
